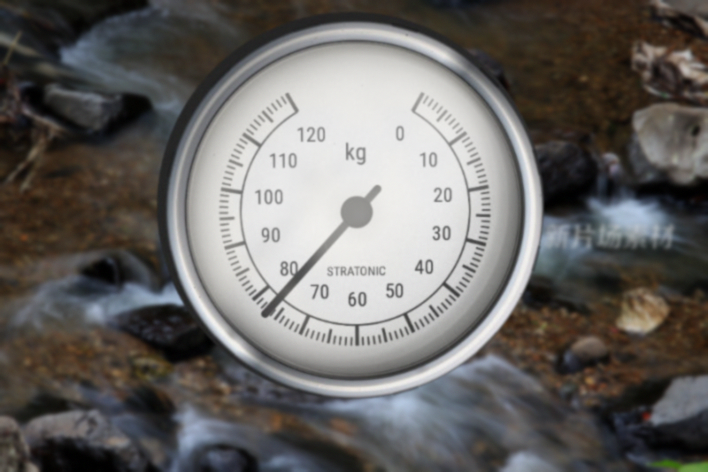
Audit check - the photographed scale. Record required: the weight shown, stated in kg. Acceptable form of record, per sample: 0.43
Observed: 77
